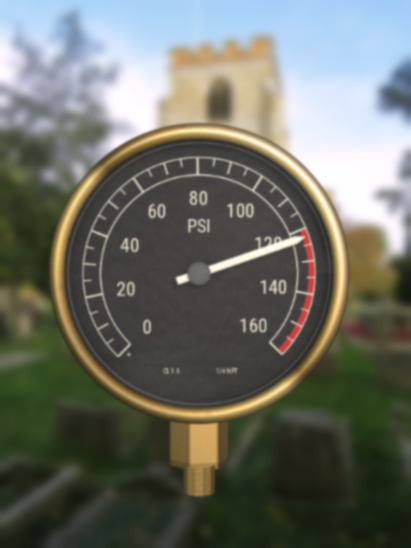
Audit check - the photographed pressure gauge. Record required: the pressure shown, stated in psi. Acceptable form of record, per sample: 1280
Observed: 122.5
